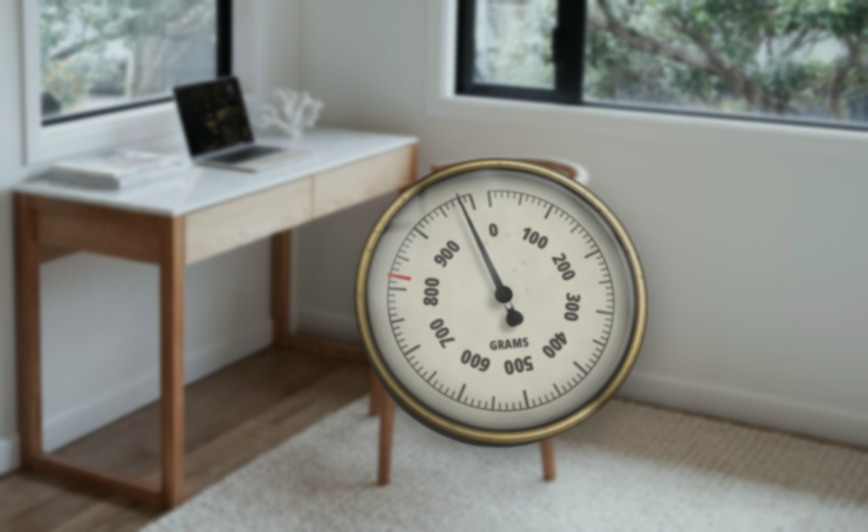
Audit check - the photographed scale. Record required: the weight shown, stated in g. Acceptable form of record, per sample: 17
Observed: 980
